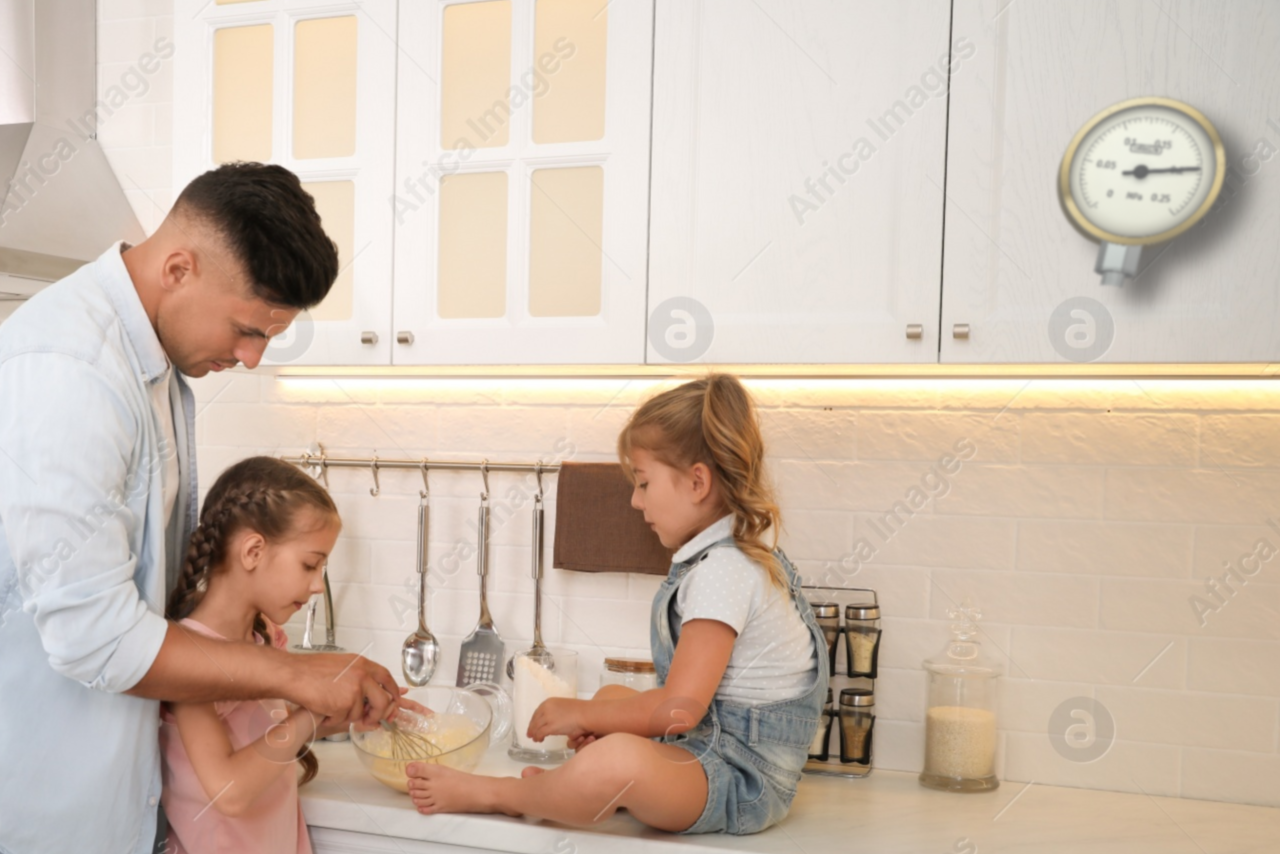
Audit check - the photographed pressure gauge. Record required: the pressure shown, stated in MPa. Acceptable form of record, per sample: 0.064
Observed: 0.2
